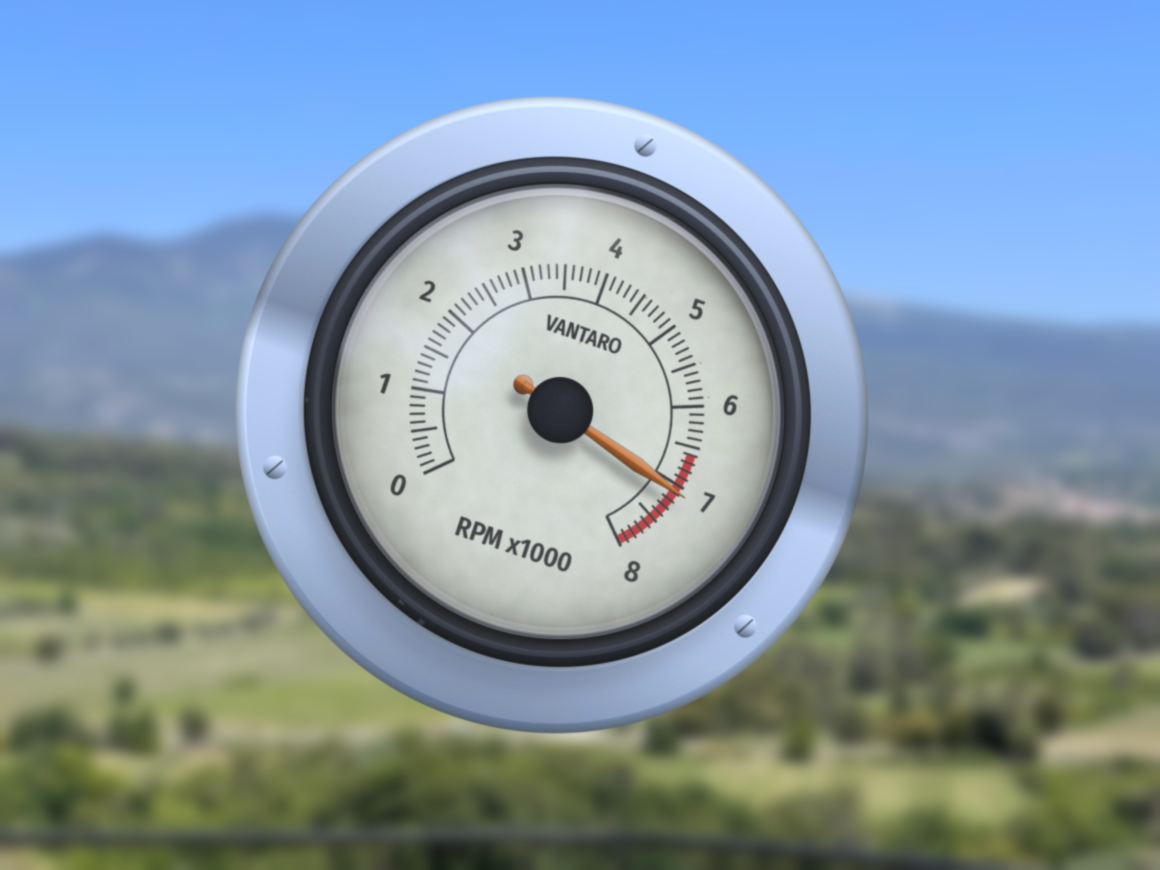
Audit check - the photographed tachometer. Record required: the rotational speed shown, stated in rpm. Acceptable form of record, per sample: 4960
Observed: 7100
